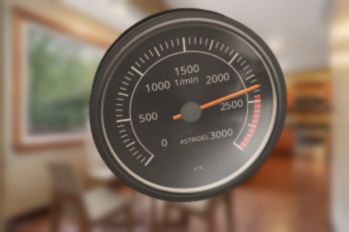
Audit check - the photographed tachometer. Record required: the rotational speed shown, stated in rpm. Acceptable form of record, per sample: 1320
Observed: 2350
